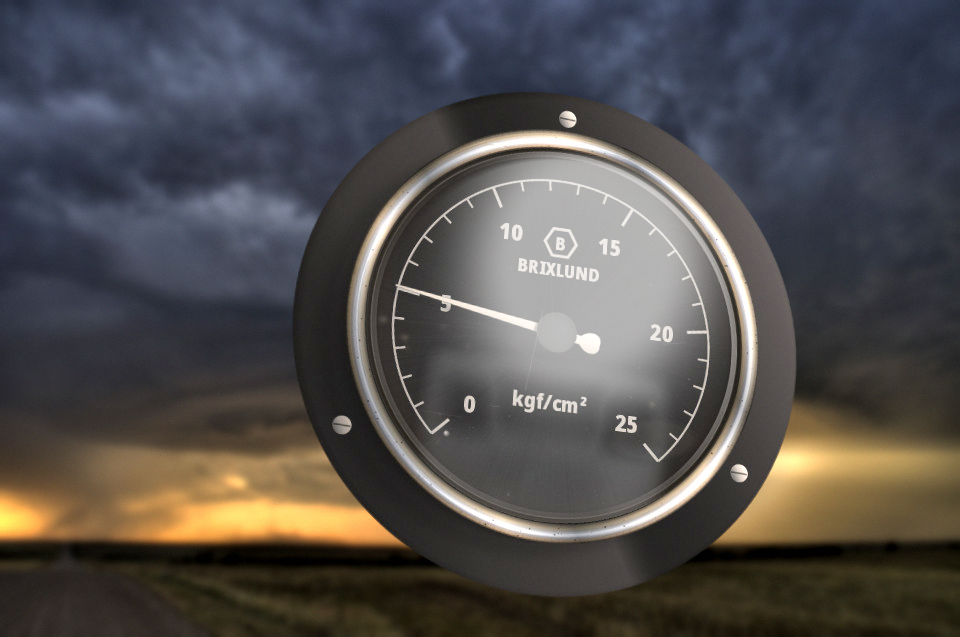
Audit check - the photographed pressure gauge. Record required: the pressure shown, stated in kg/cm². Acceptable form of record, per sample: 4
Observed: 5
